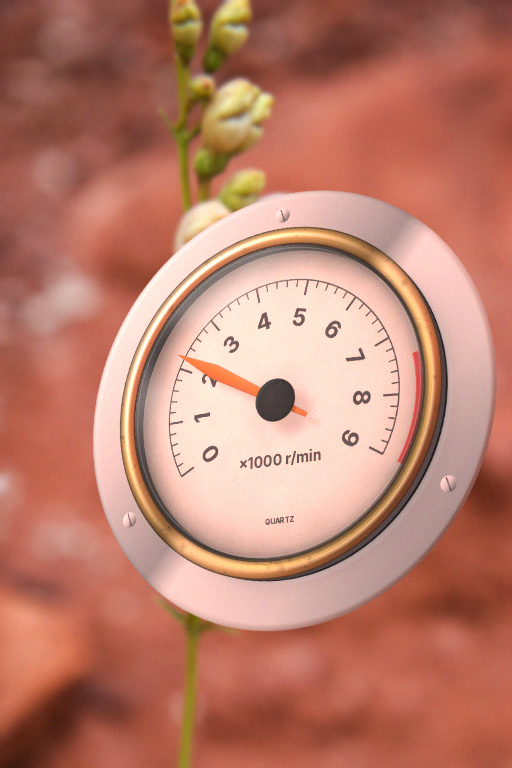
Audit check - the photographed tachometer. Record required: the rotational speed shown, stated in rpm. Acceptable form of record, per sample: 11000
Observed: 2200
